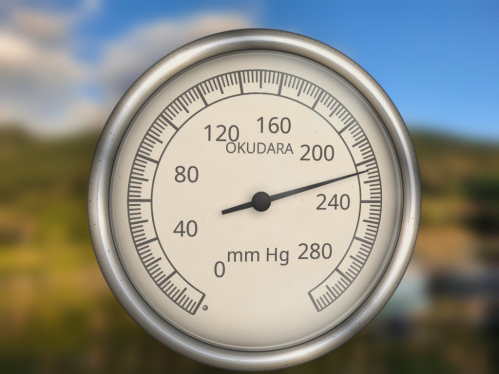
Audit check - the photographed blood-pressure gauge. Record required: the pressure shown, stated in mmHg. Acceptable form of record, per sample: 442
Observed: 224
